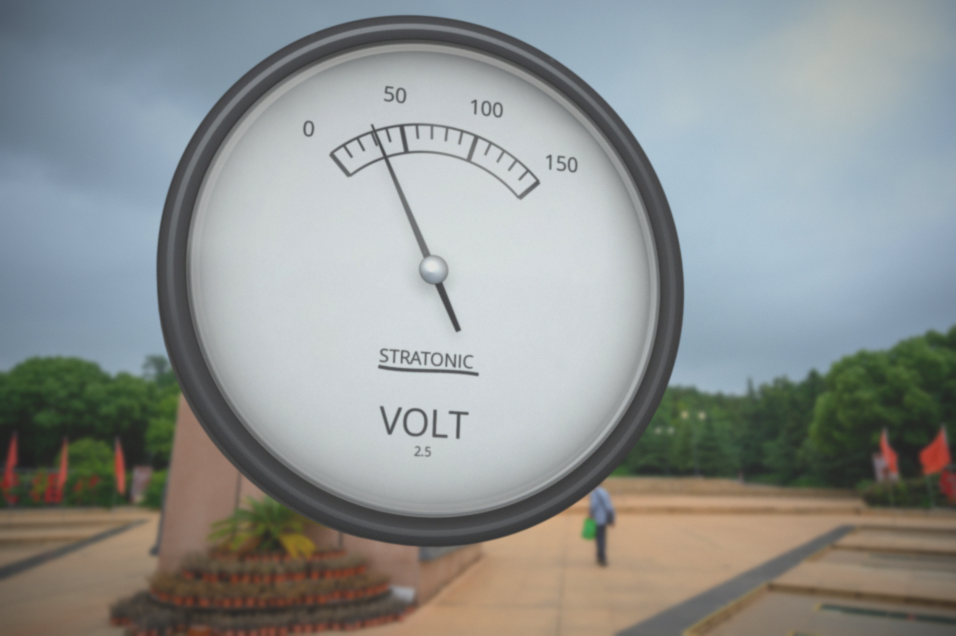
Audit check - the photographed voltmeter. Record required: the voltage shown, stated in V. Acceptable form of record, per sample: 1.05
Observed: 30
